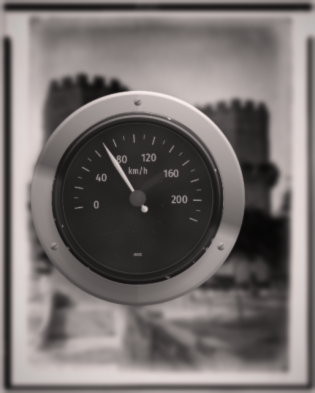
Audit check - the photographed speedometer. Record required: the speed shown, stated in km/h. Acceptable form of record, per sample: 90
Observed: 70
